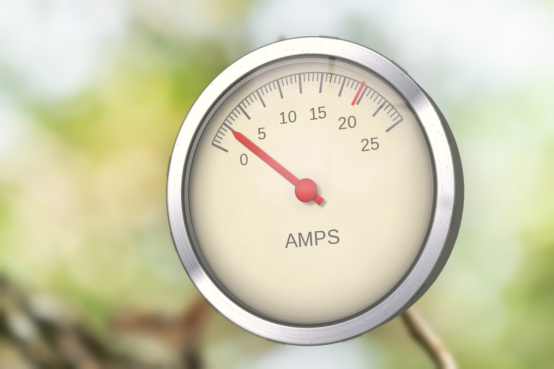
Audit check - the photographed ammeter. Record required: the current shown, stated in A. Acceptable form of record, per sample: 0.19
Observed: 2.5
